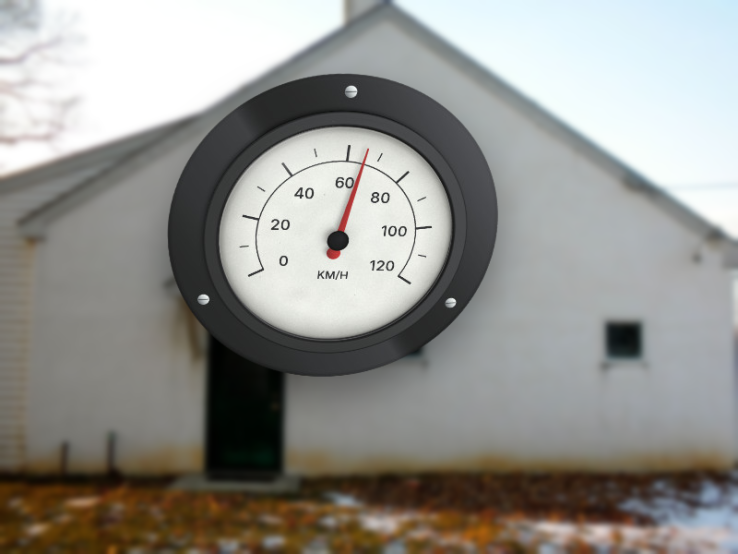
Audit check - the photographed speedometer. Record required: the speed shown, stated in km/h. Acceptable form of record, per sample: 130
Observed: 65
